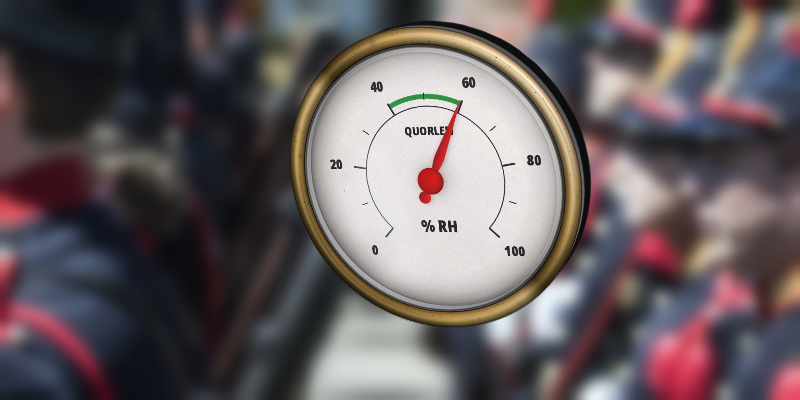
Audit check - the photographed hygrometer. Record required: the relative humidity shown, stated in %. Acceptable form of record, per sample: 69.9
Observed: 60
